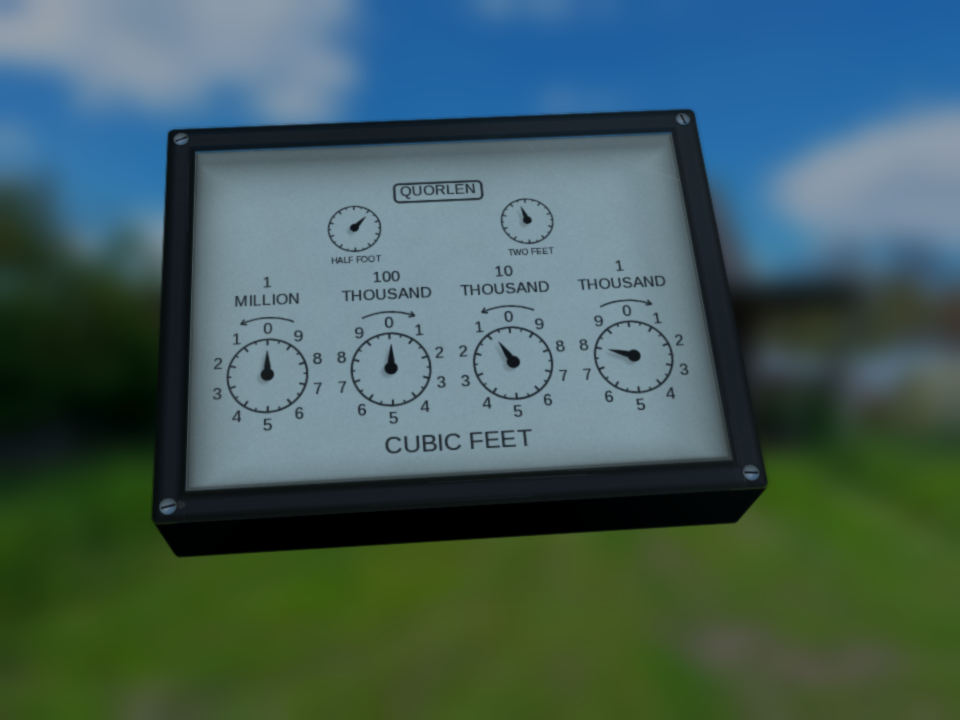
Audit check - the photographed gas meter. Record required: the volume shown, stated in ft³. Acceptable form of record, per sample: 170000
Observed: 800
